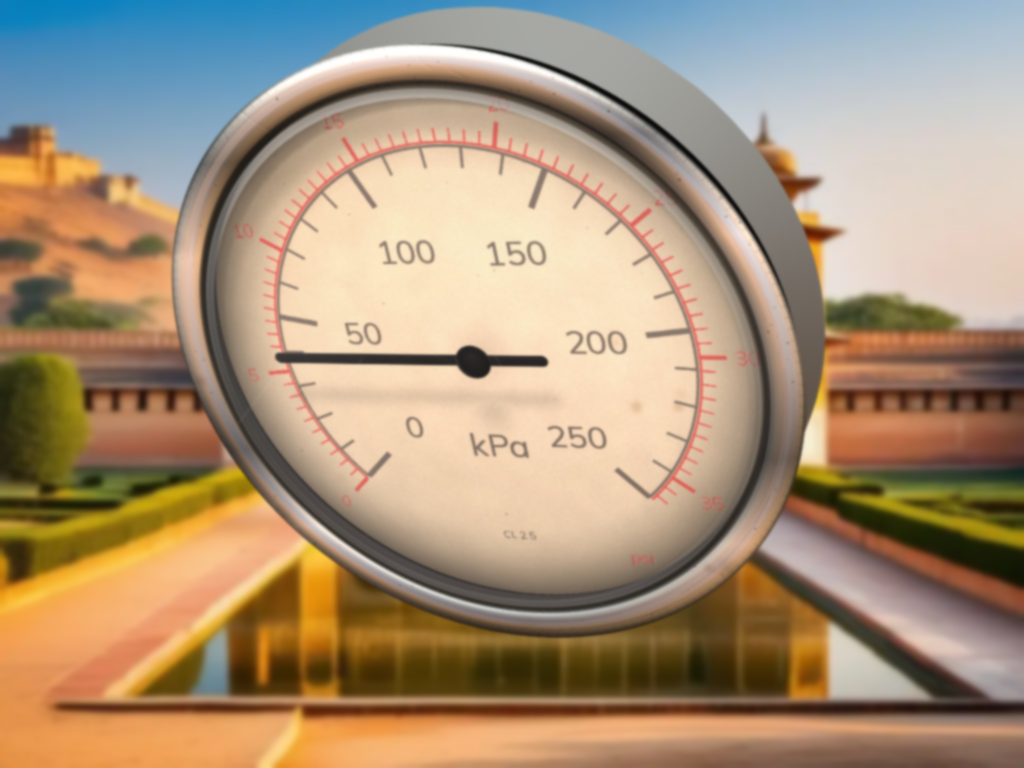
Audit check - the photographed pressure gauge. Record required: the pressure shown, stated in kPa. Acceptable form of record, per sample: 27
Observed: 40
